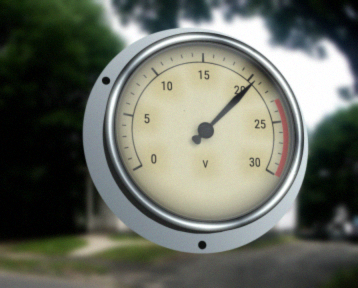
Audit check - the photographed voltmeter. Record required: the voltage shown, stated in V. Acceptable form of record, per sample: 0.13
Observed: 20.5
